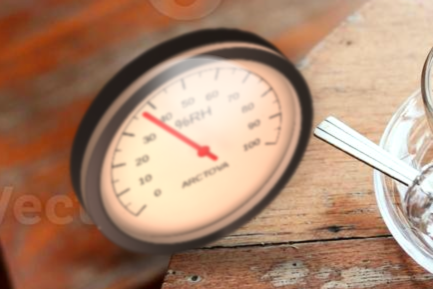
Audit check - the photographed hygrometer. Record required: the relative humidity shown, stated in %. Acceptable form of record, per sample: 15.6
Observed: 37.5
